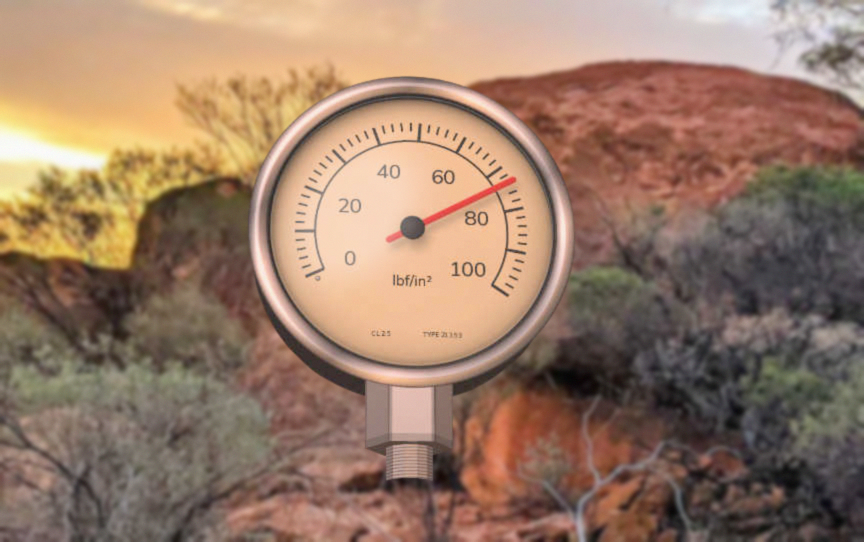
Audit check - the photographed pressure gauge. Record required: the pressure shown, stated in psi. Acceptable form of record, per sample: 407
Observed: 74
